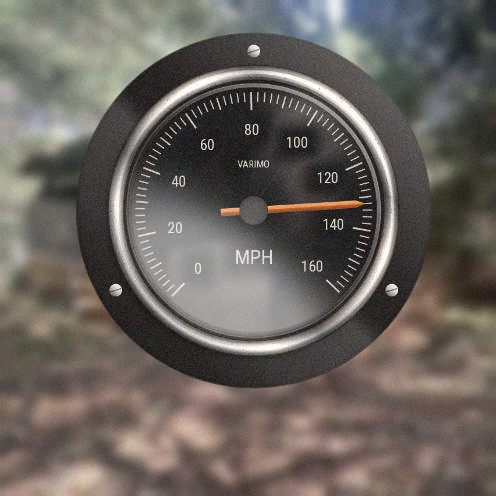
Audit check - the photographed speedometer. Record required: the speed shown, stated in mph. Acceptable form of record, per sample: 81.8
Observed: 132
